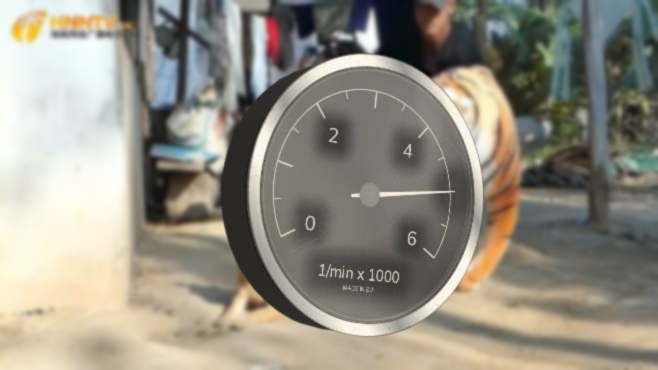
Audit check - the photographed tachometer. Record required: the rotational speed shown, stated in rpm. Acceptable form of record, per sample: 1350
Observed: 5000
